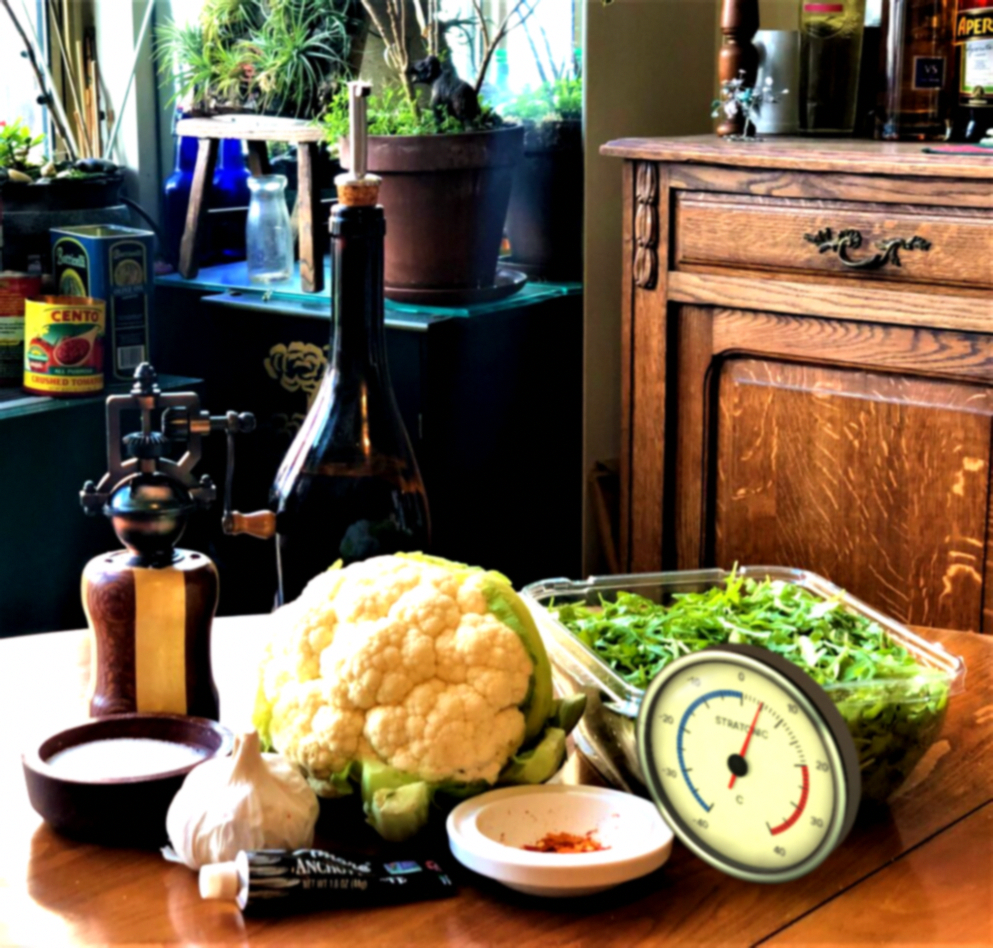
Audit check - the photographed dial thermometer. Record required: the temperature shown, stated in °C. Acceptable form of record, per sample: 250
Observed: 5
